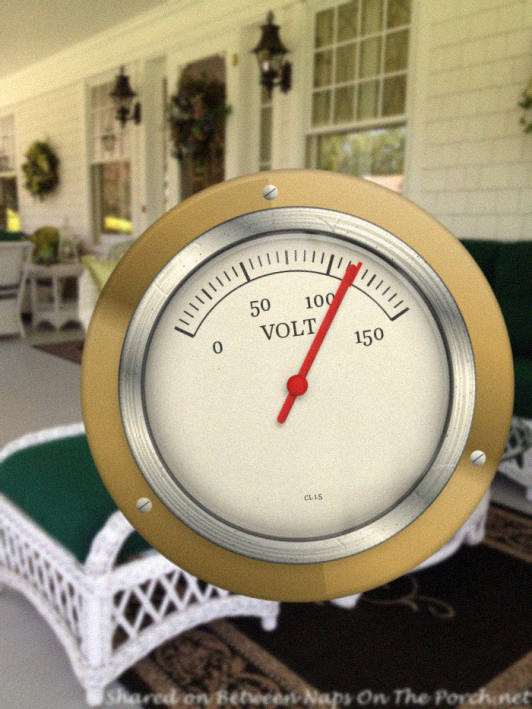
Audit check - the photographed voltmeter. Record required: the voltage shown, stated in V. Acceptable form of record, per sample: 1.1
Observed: 112.5
